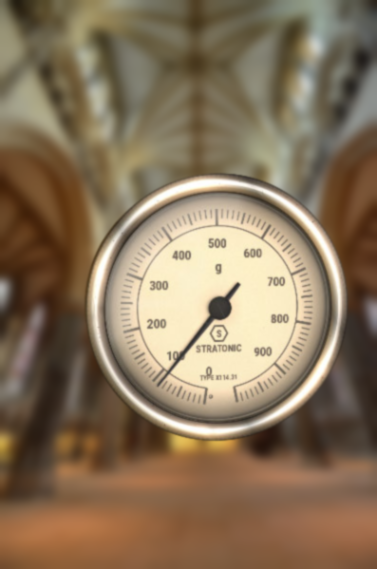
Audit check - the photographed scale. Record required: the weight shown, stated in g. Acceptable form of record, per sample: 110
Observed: 90
